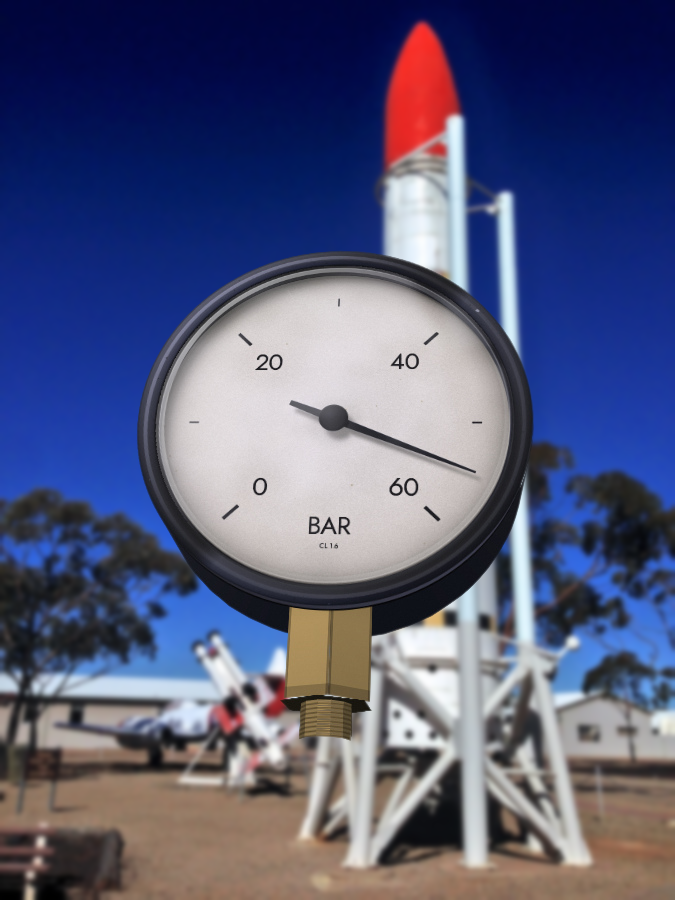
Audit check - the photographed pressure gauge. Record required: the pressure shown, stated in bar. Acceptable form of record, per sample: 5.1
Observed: 55
